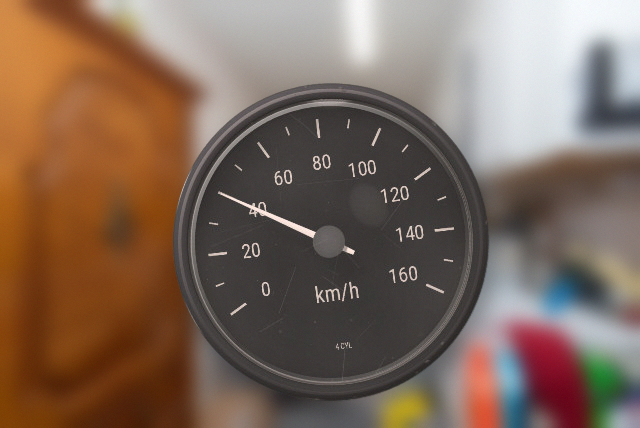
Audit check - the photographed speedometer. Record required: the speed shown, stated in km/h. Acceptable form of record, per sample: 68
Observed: 40
